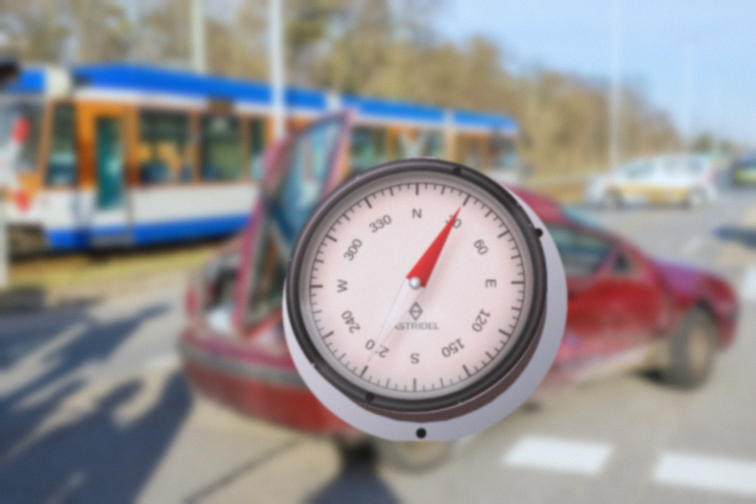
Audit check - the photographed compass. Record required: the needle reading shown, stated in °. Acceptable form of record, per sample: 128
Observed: 30
